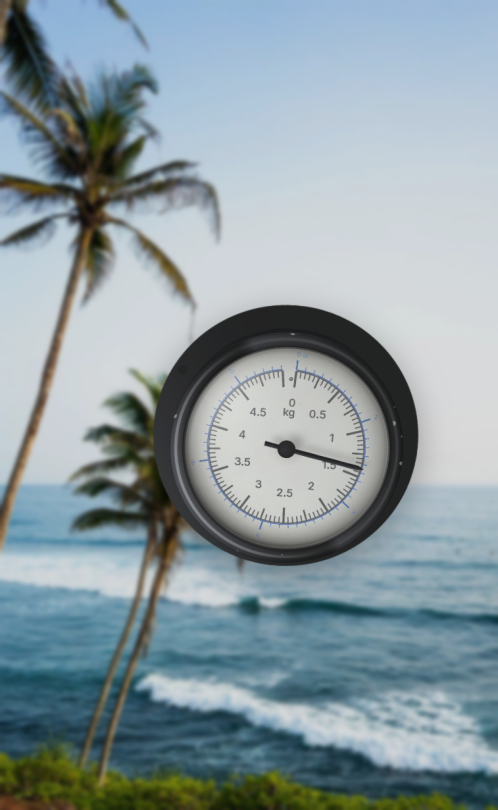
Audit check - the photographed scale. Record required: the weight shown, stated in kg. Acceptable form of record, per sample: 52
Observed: 1.4
